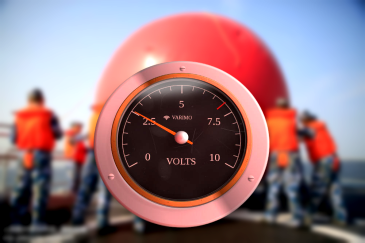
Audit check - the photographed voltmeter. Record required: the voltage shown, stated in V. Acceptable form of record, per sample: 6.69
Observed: 2.5
